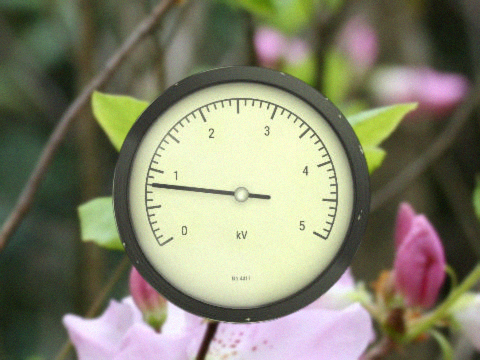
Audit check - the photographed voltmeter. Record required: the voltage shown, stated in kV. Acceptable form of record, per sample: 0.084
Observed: 0.8
